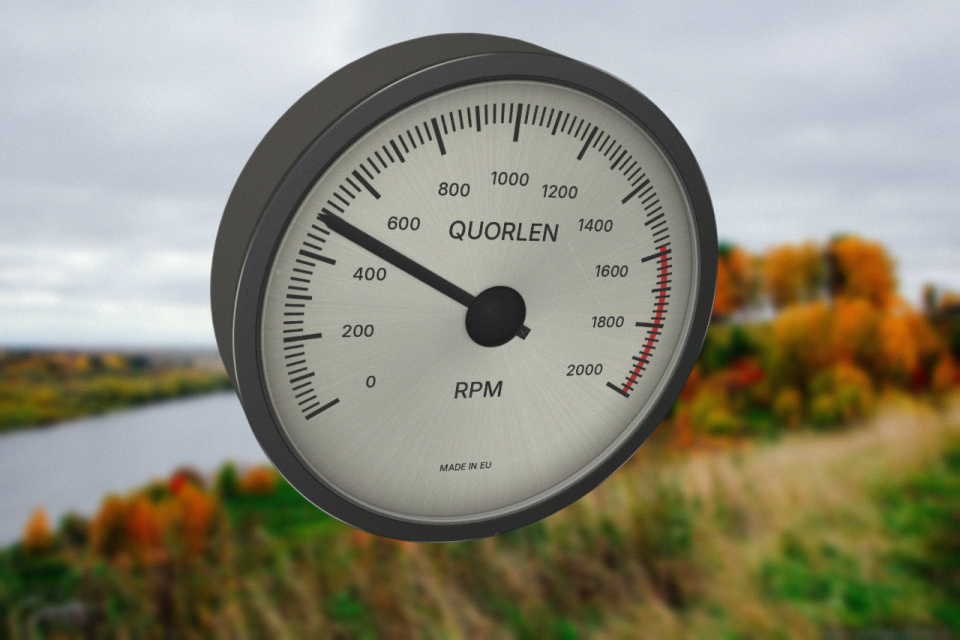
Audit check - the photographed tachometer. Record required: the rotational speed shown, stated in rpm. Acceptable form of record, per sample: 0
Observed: 490
